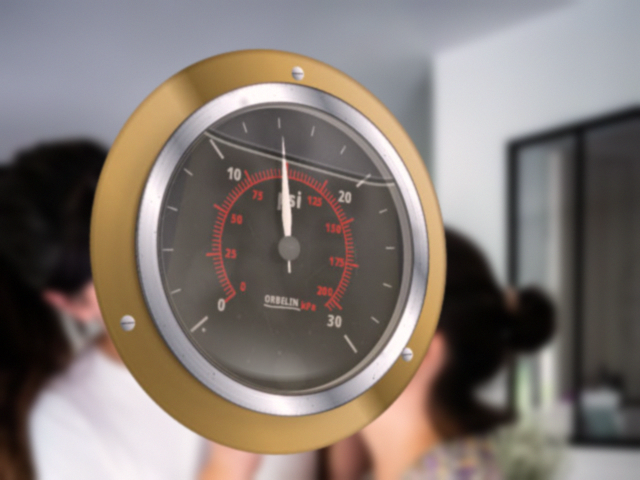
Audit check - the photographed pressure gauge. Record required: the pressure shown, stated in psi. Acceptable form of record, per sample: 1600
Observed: 14
